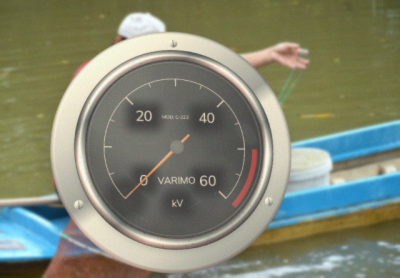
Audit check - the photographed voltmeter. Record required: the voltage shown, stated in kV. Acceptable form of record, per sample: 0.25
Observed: 0
